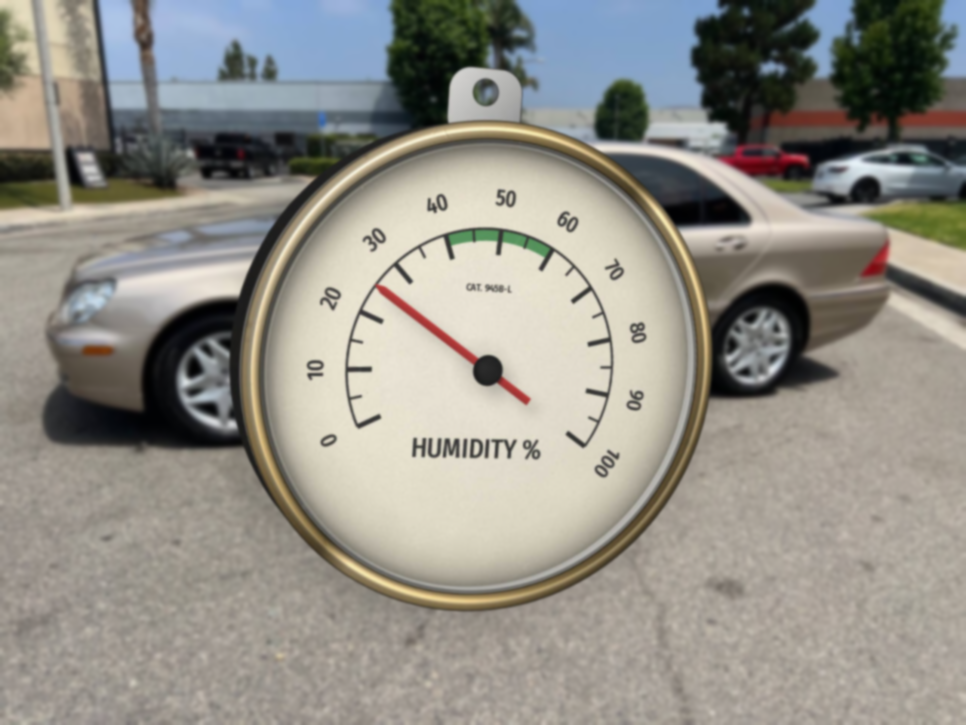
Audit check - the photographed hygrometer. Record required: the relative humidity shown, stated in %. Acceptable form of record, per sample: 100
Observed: 25
